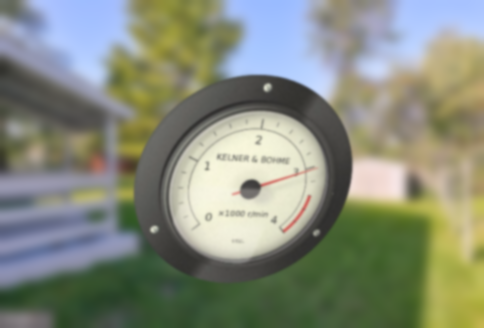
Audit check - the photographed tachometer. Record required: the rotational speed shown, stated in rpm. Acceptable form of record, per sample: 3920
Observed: 3000
